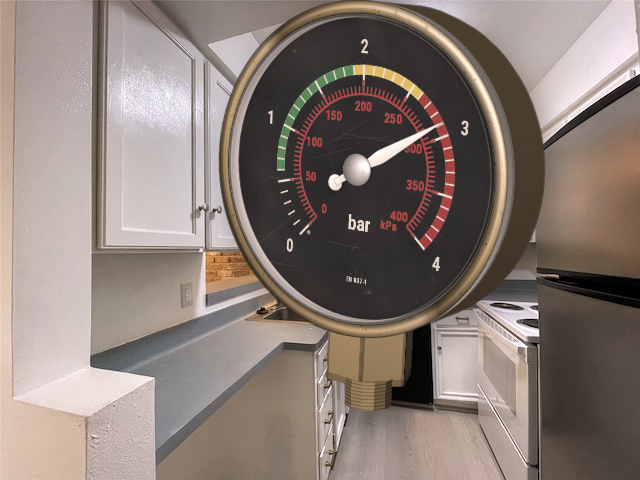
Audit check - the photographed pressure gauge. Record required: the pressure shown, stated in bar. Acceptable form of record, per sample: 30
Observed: 2.9
